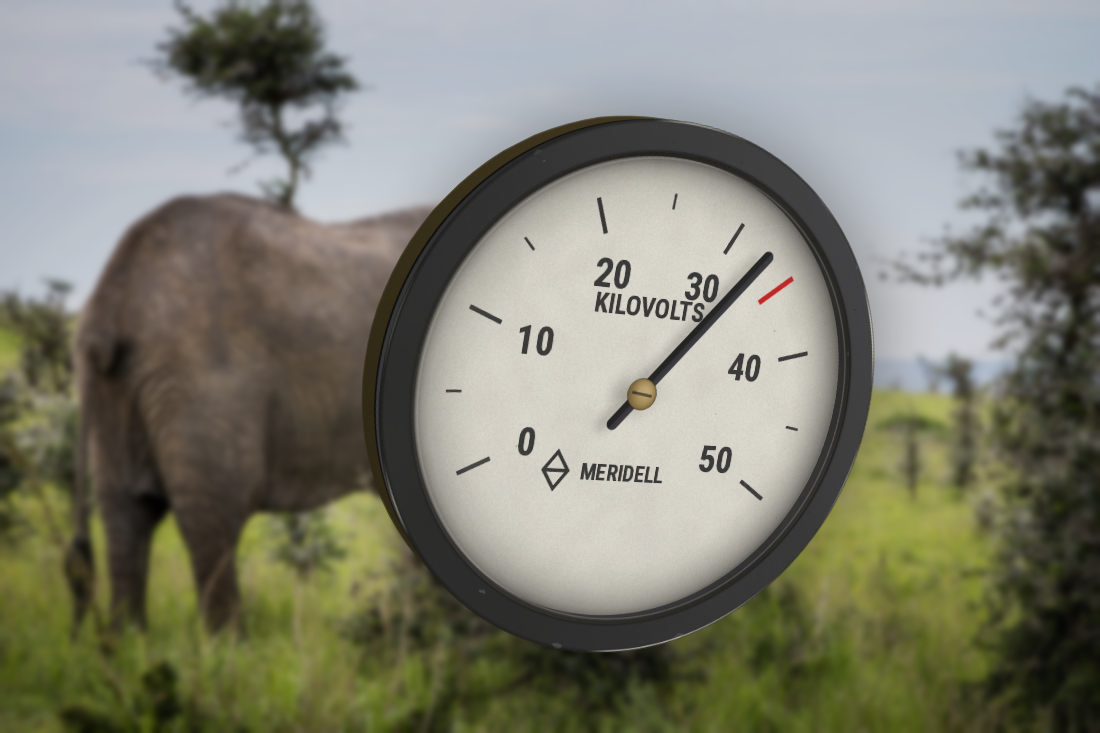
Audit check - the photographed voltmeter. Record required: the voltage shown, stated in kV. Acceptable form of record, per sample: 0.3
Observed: 32.5
